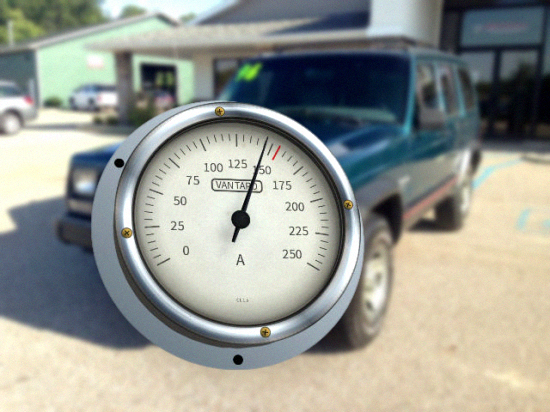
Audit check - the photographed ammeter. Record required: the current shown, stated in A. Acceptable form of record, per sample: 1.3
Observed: 145
